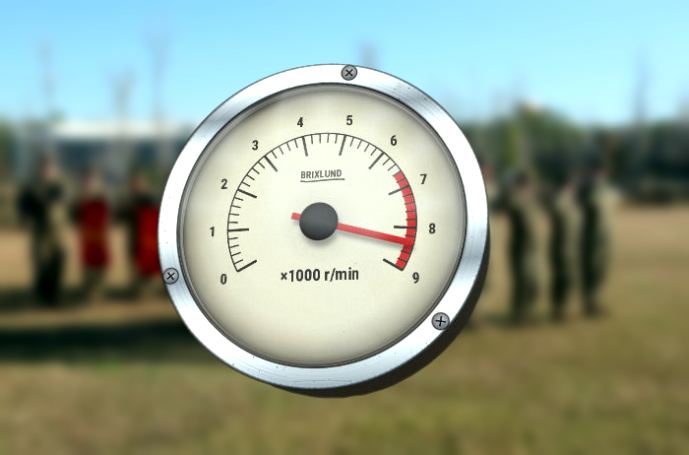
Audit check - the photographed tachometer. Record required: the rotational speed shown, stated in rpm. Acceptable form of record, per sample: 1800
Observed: 8400
